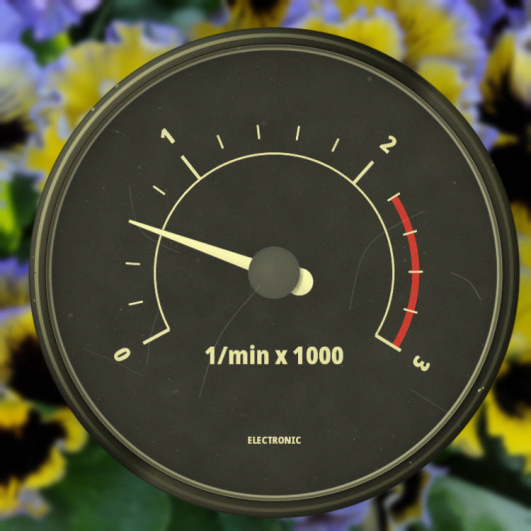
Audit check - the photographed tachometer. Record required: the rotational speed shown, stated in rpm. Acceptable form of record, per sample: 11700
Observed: 600
